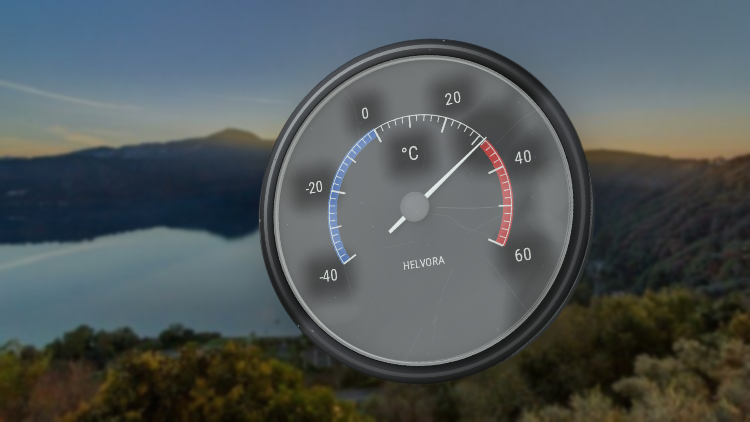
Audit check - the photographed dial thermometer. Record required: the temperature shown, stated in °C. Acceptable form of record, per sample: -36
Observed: 32
